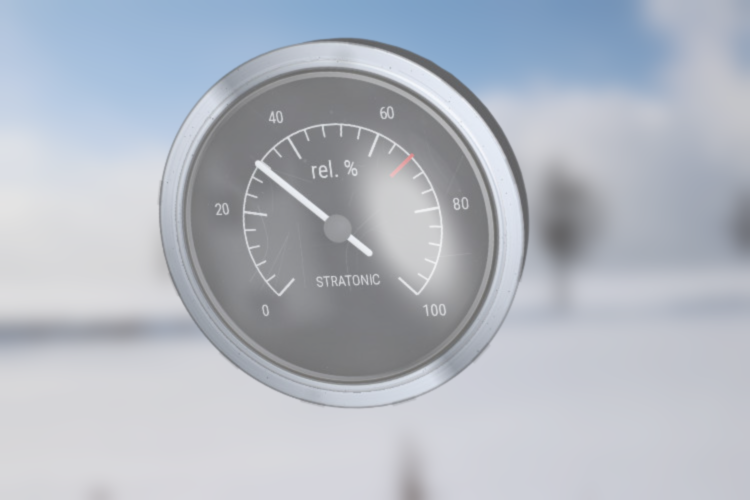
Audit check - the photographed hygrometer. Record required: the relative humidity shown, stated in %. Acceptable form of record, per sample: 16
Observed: 32
